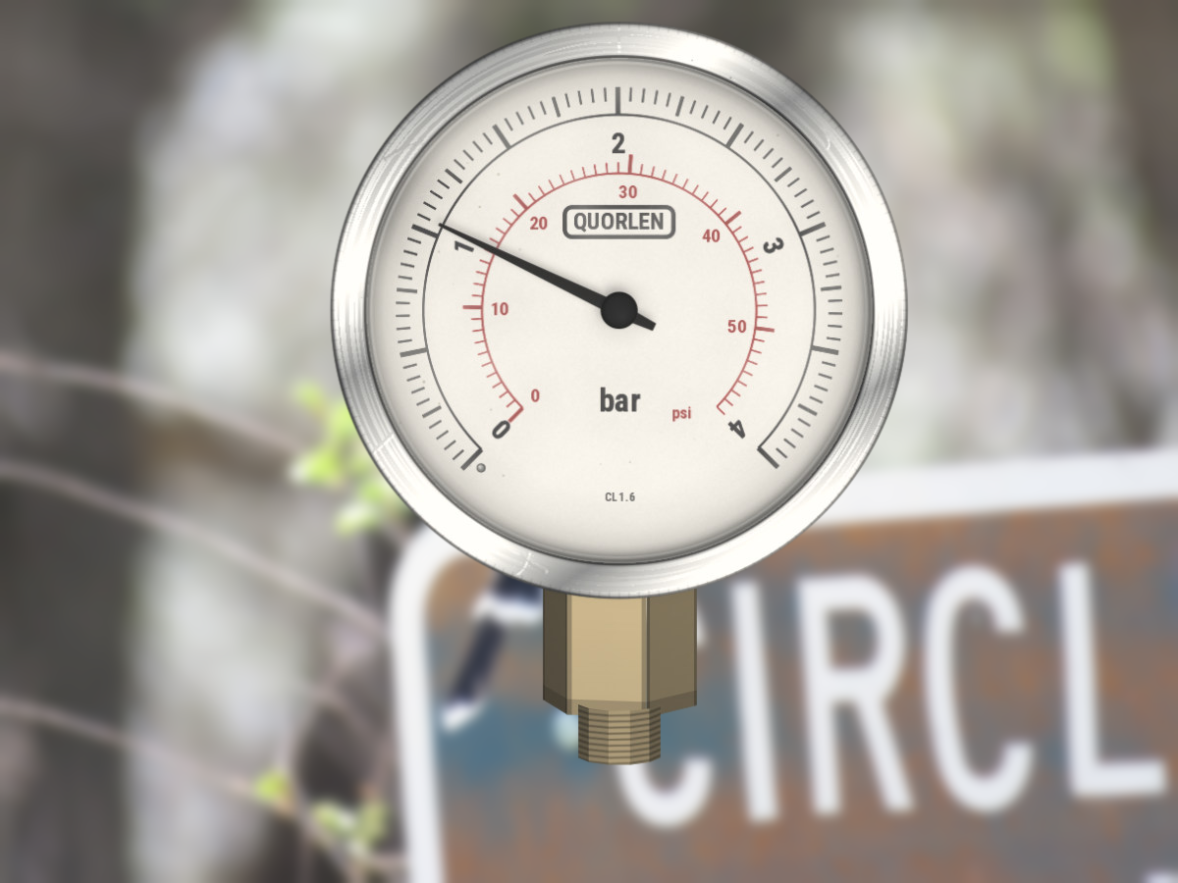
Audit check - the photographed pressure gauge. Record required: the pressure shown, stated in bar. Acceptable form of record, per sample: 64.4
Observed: 1.05
